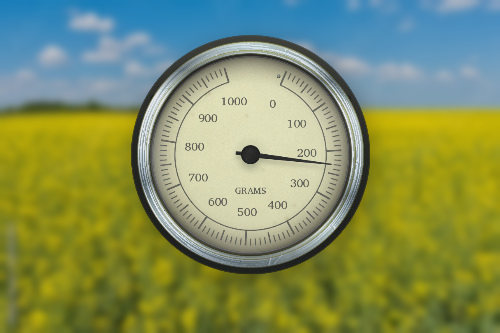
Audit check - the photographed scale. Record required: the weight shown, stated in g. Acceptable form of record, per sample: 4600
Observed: 230
